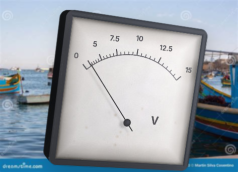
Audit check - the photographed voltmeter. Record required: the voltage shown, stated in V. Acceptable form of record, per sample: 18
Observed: 2.5
